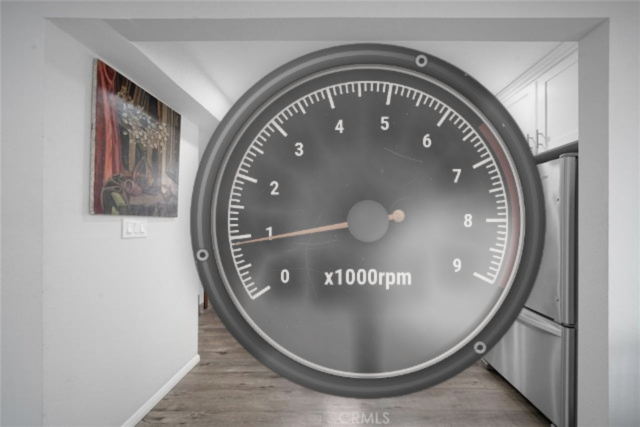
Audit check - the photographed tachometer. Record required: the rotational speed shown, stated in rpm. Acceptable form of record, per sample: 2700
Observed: 900
